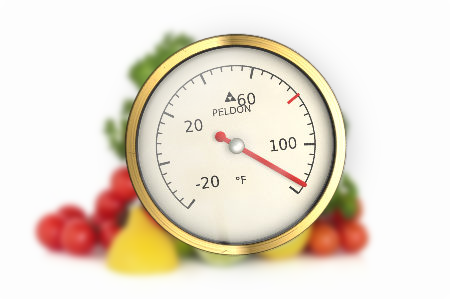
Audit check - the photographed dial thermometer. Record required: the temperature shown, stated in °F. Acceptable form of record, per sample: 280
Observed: 116
